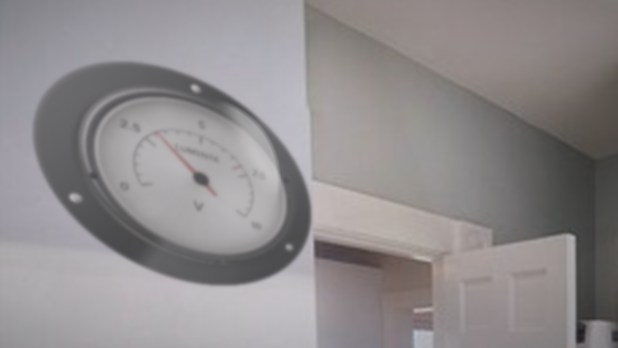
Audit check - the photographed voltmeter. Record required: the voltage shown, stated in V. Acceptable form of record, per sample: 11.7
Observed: 3
